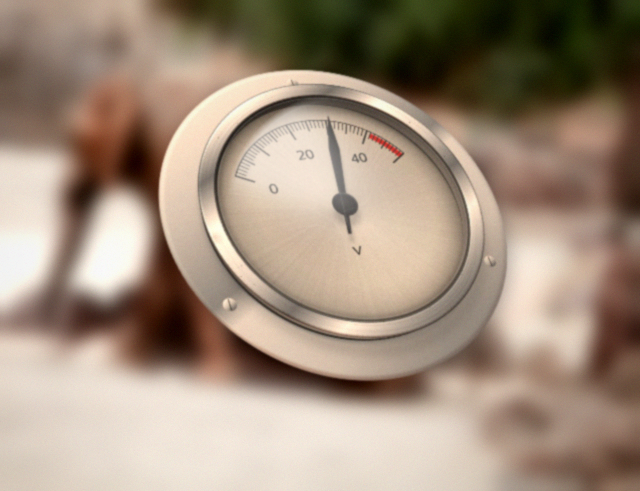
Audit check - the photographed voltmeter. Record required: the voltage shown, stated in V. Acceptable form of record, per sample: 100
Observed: 30
